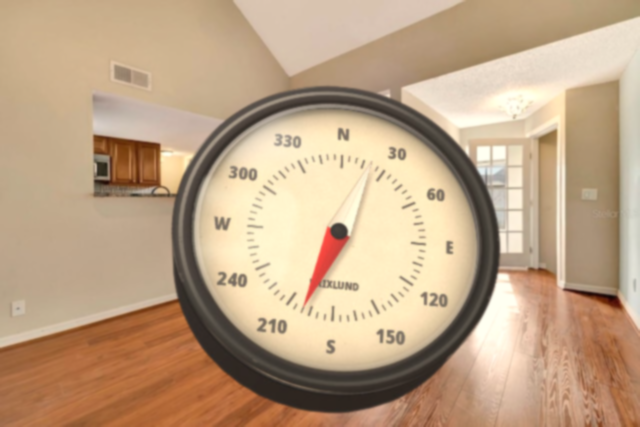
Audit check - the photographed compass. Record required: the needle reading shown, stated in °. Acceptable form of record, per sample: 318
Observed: 200
